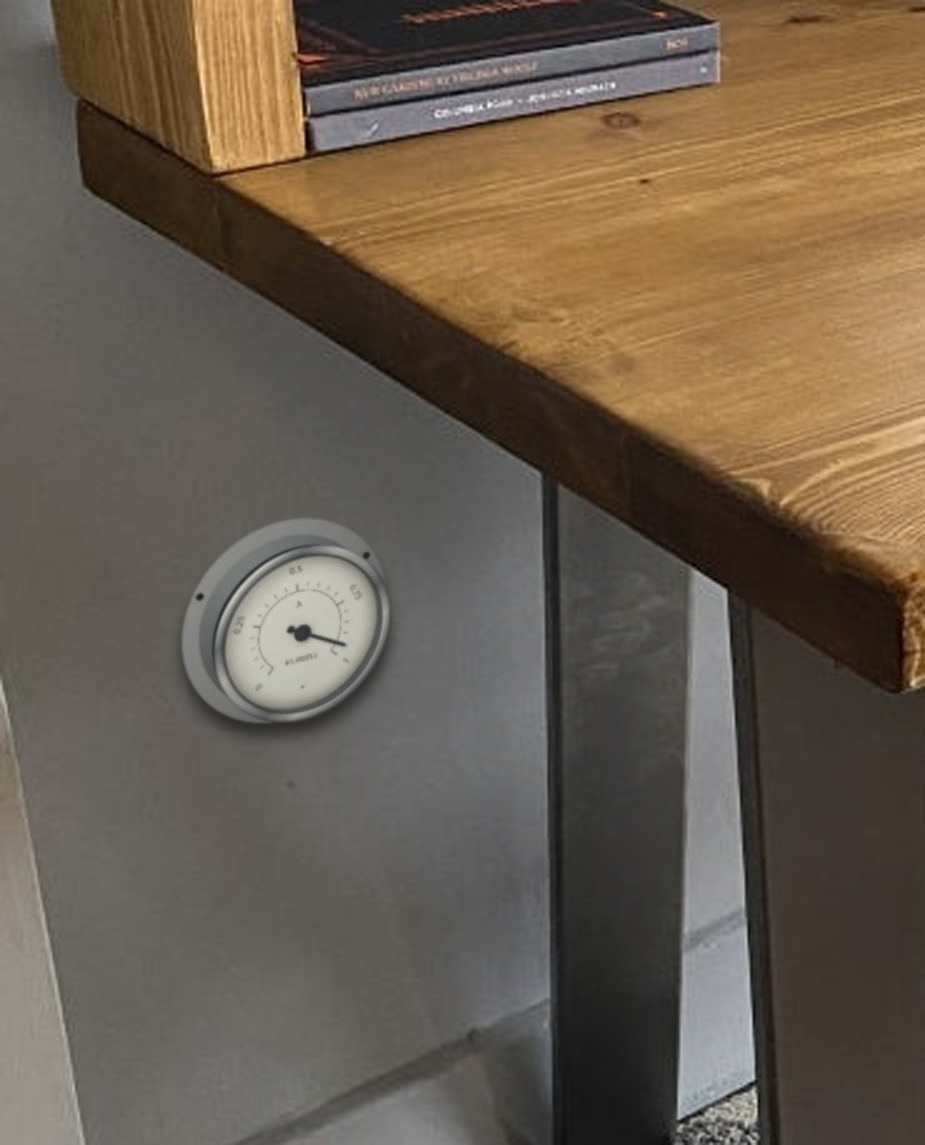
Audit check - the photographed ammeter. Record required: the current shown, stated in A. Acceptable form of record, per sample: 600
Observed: 0.95
